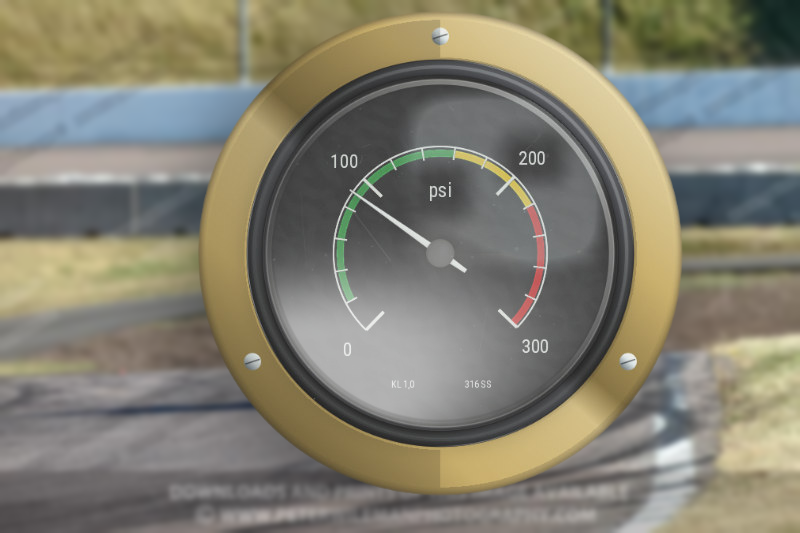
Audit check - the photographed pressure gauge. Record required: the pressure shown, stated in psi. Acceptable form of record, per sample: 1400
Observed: 90
